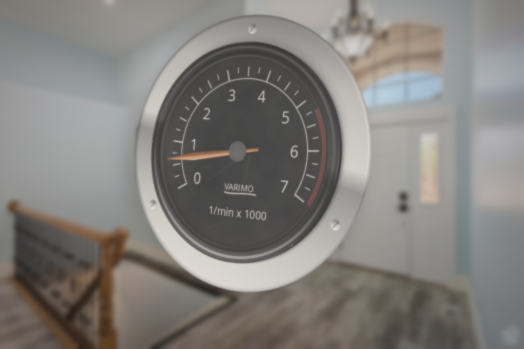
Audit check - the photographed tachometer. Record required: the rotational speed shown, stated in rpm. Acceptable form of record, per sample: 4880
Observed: 625
